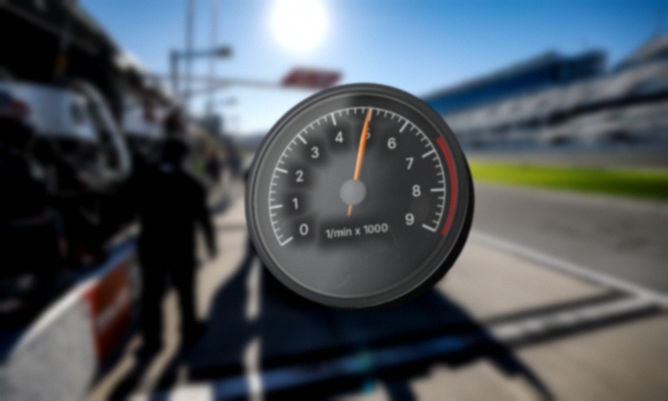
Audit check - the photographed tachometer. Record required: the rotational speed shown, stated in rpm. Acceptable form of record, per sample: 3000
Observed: 5000
